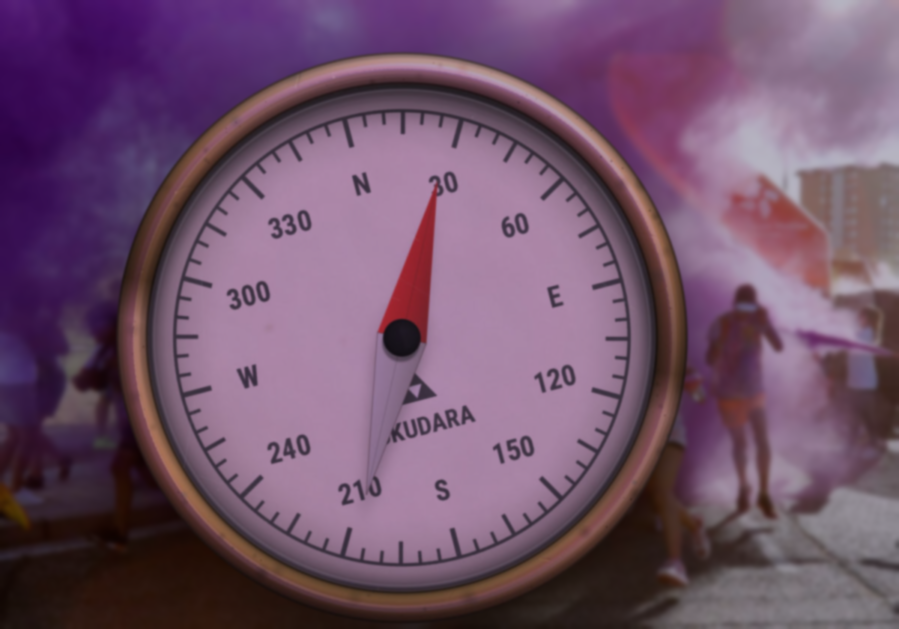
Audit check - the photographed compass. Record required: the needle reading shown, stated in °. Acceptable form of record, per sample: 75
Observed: 27.5
